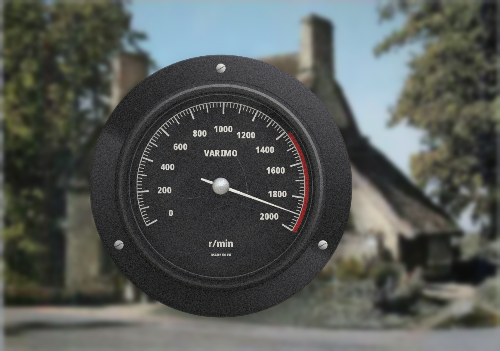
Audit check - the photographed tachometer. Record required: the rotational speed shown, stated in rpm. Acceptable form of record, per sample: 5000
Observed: 1900
